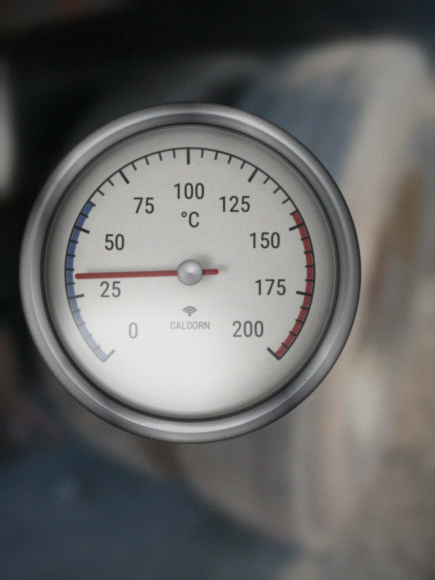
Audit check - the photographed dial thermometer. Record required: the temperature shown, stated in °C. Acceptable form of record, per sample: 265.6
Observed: 32.5
